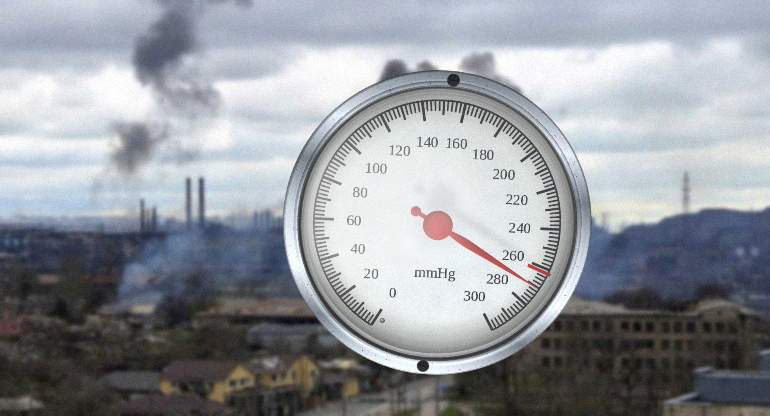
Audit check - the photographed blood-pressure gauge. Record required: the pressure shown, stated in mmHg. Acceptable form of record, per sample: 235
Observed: 270
